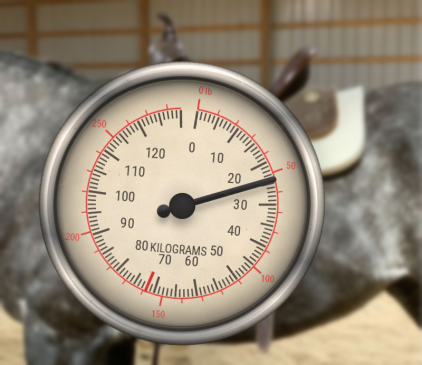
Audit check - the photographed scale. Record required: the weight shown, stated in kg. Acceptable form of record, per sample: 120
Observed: 24
